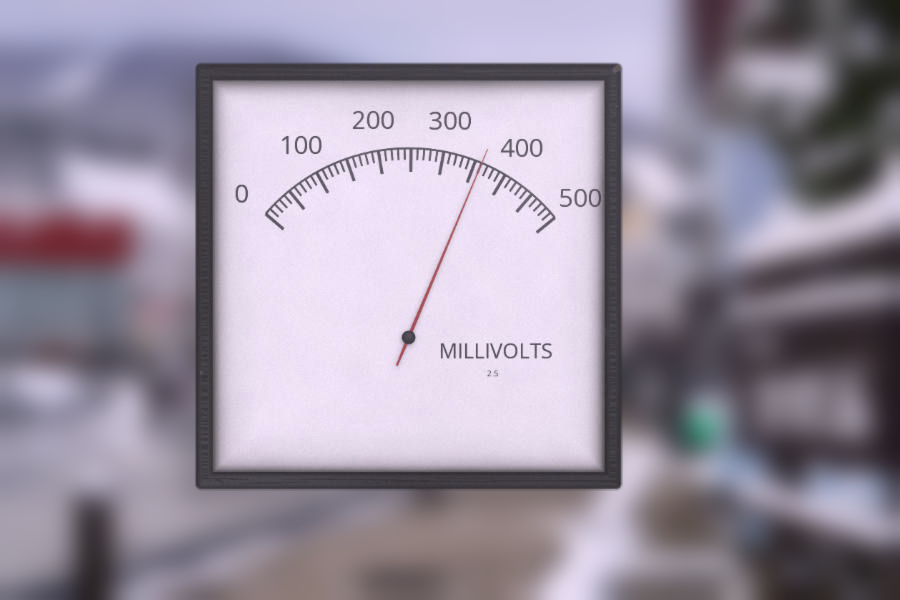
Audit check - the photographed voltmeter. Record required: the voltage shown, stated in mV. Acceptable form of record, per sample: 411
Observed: 360
